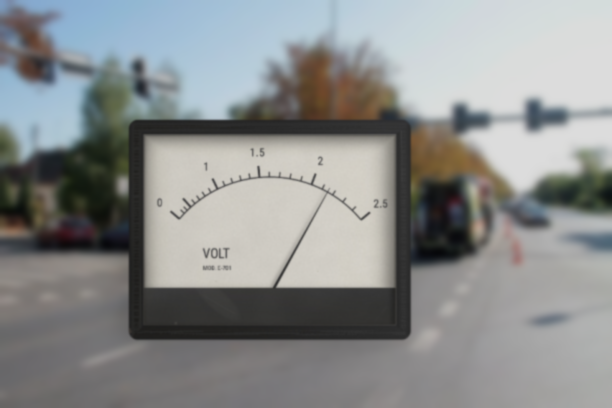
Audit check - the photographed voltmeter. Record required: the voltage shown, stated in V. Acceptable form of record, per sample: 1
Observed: 2.15
